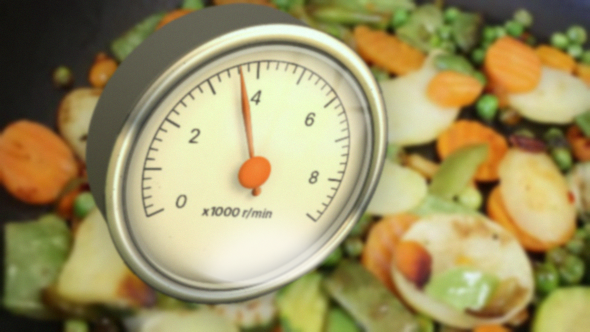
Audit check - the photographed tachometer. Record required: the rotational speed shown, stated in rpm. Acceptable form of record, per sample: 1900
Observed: 3600
